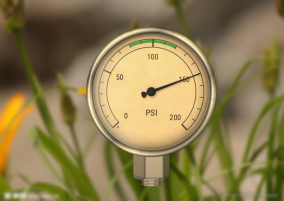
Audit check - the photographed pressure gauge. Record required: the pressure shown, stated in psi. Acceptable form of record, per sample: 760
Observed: 150
